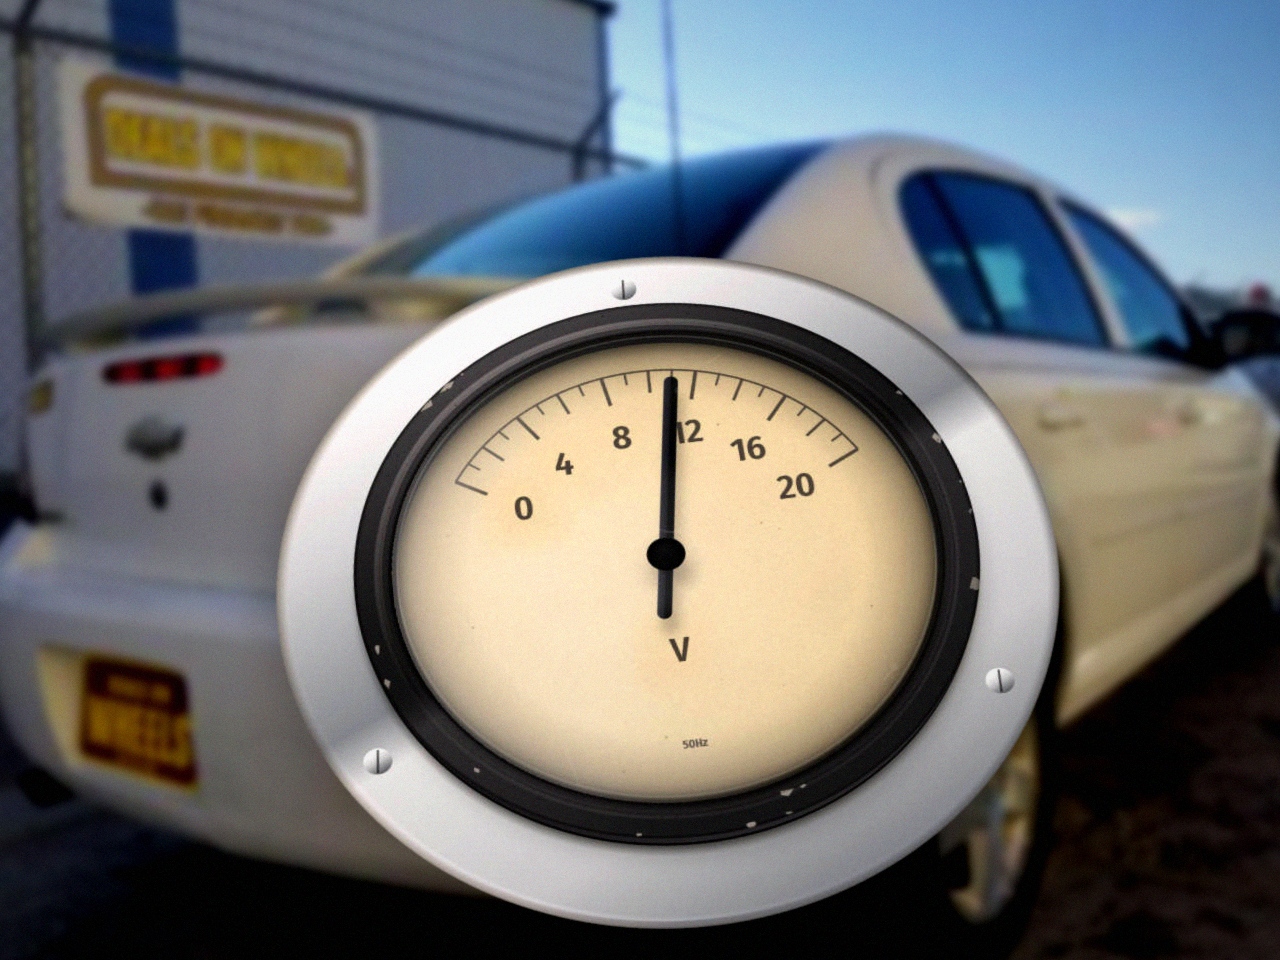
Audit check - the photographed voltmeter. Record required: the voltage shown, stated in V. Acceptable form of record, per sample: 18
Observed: 11
